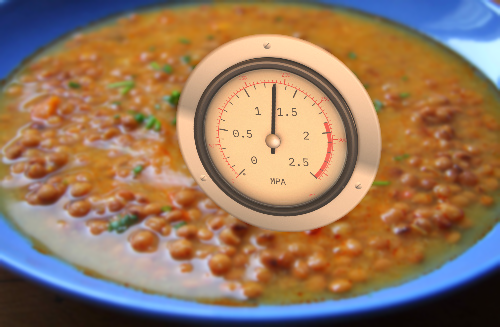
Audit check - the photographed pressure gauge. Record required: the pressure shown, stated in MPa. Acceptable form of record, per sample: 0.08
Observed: 1.3
